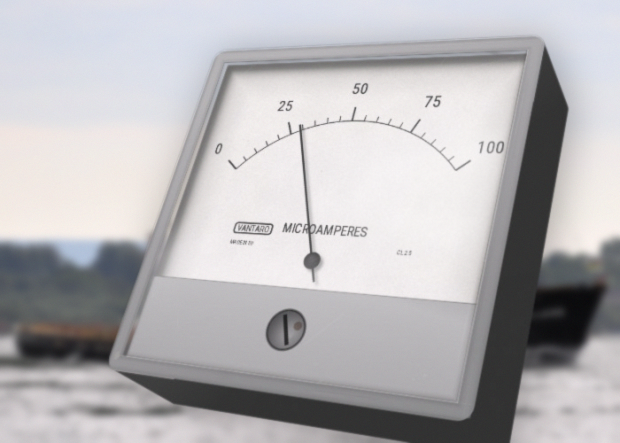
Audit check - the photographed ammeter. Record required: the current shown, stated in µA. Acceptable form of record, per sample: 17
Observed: 30
